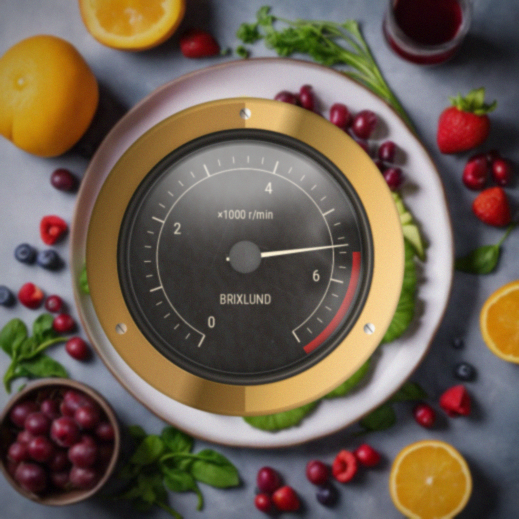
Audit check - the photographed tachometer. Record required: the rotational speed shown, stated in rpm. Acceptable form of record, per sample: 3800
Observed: 5500
